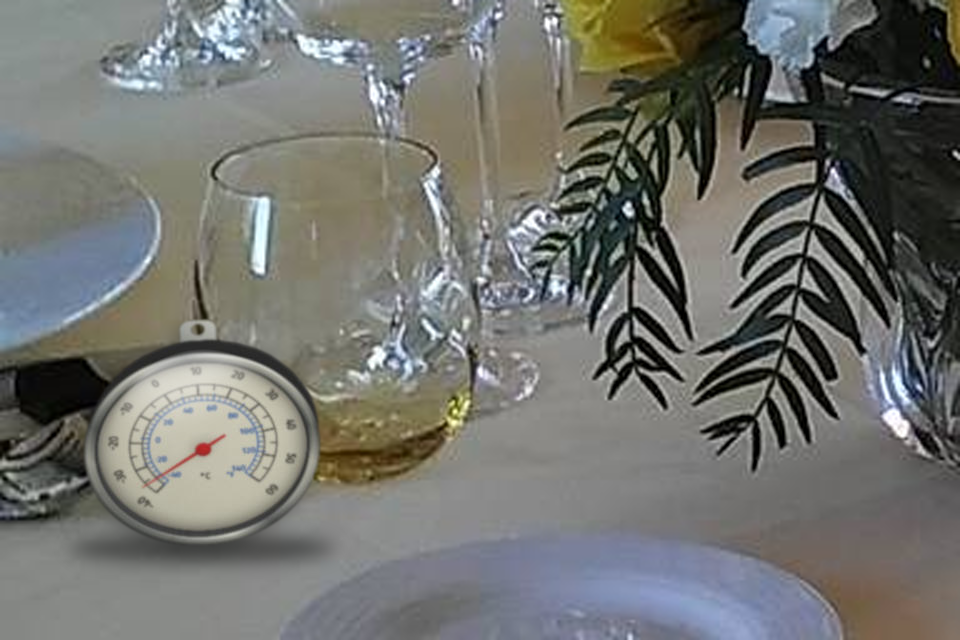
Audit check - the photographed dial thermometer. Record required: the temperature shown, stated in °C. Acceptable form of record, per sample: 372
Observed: -35
